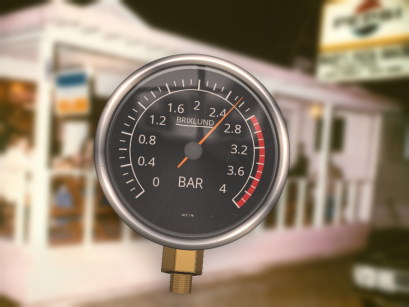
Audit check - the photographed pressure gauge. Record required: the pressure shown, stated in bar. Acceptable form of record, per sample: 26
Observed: 2.55
